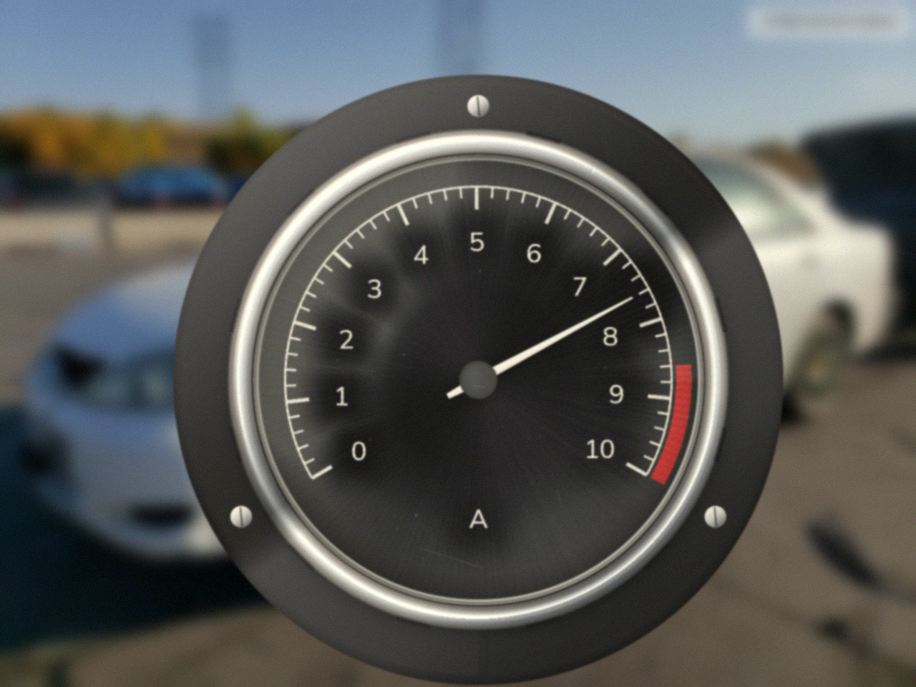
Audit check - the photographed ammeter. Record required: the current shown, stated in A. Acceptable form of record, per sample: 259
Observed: 7.6
